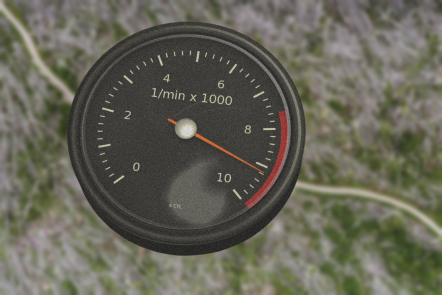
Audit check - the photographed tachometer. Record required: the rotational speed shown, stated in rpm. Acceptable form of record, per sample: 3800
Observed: 9200
